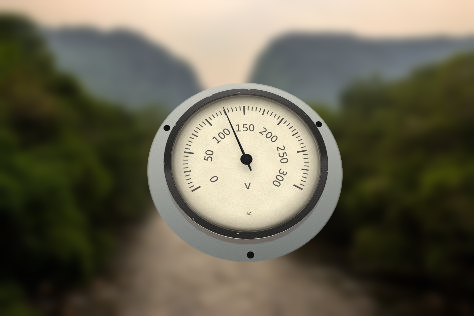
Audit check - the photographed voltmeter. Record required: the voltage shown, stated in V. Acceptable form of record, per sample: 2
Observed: 125
